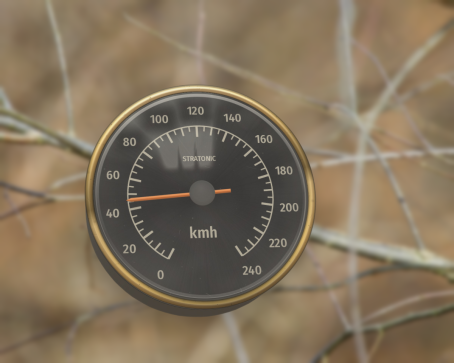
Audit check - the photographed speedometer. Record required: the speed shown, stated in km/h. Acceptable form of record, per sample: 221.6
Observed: 45
